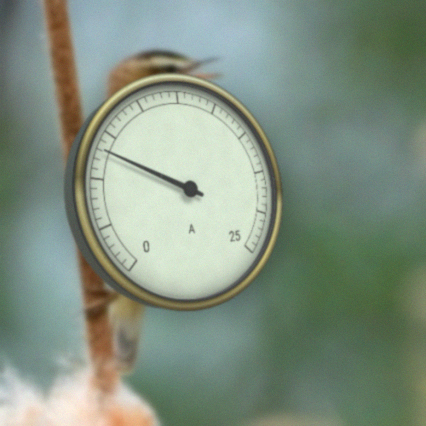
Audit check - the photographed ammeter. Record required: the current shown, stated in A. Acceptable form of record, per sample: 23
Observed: 6.5
